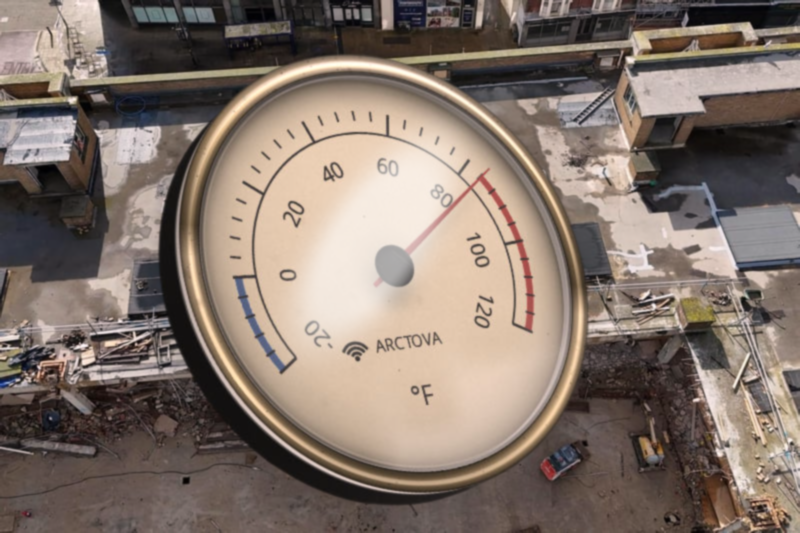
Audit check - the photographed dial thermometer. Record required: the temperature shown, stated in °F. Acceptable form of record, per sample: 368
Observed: 84
